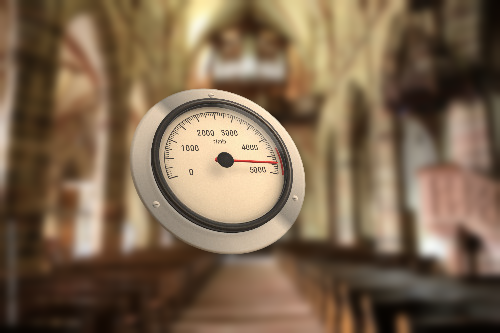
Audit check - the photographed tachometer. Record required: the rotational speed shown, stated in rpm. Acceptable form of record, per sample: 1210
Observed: 4750
